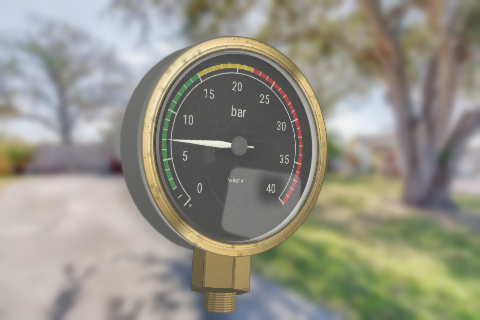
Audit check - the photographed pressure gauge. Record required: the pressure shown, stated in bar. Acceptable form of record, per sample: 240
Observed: 7
